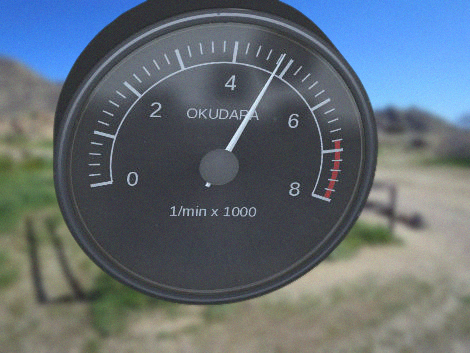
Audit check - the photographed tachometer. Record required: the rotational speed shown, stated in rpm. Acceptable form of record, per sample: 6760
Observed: 4800
